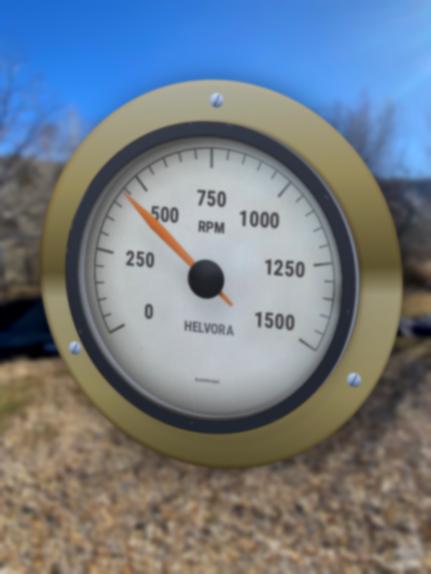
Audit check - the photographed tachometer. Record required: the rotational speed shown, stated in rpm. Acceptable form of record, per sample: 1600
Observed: 450
